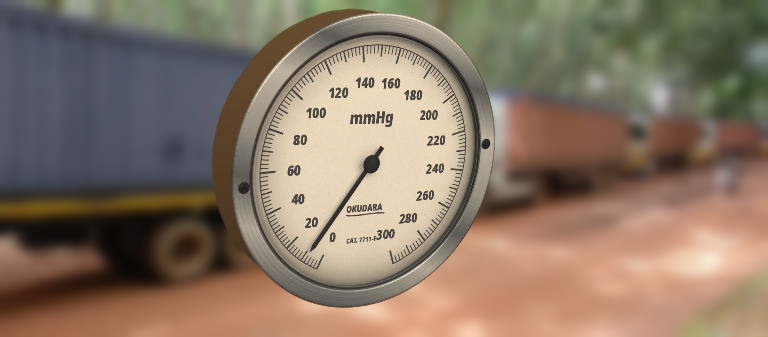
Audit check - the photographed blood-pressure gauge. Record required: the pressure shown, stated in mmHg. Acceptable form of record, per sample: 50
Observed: 10
